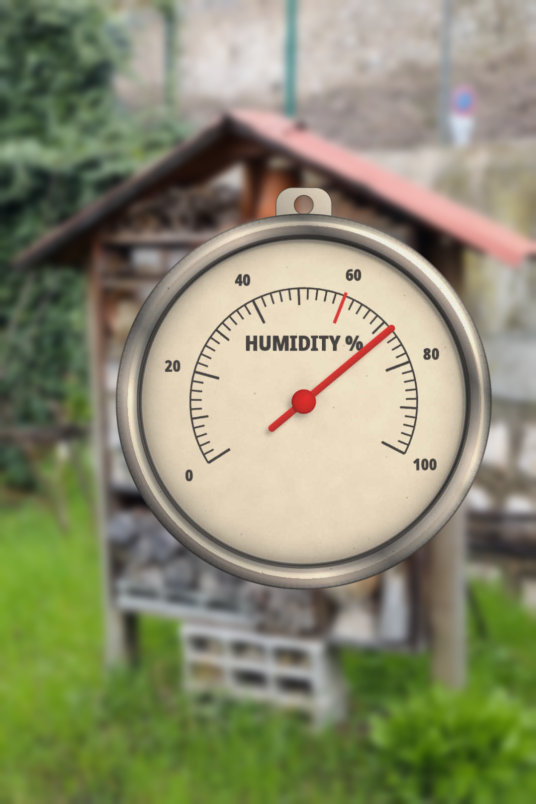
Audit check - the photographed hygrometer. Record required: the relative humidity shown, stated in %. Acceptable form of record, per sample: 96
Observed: 72
